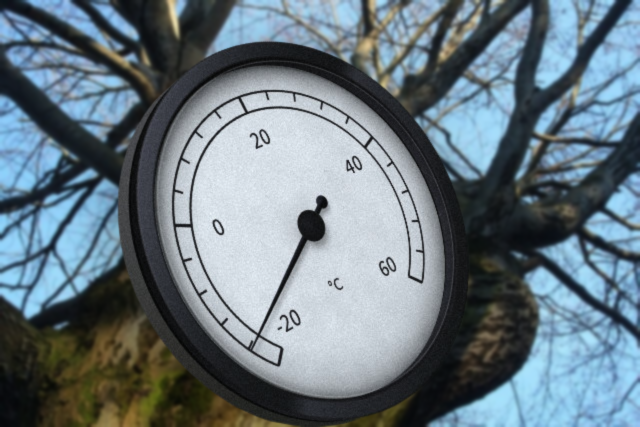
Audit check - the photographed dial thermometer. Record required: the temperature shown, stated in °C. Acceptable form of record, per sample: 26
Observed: -16
